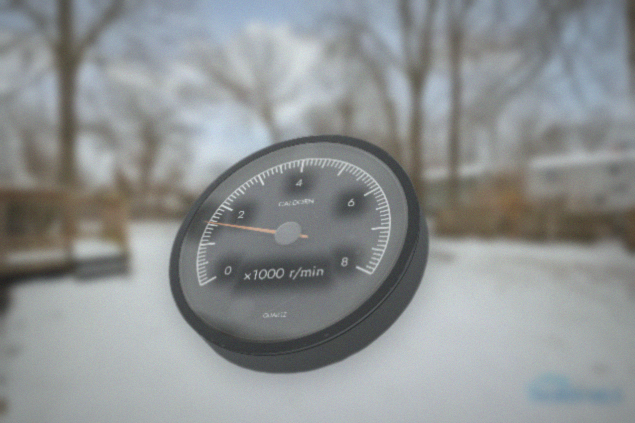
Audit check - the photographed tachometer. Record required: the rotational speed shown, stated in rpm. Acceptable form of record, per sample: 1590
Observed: 1500
